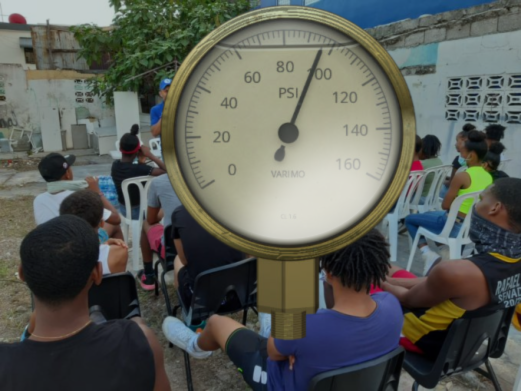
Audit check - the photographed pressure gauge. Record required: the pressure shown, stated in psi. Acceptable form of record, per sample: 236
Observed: 96
